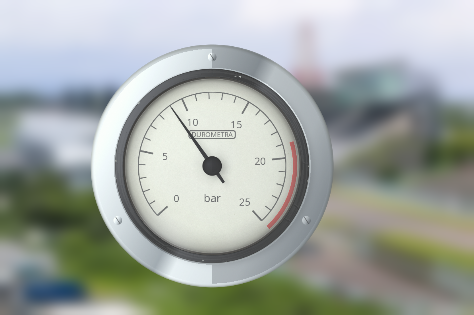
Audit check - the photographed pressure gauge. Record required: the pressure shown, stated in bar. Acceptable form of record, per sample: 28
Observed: 9
